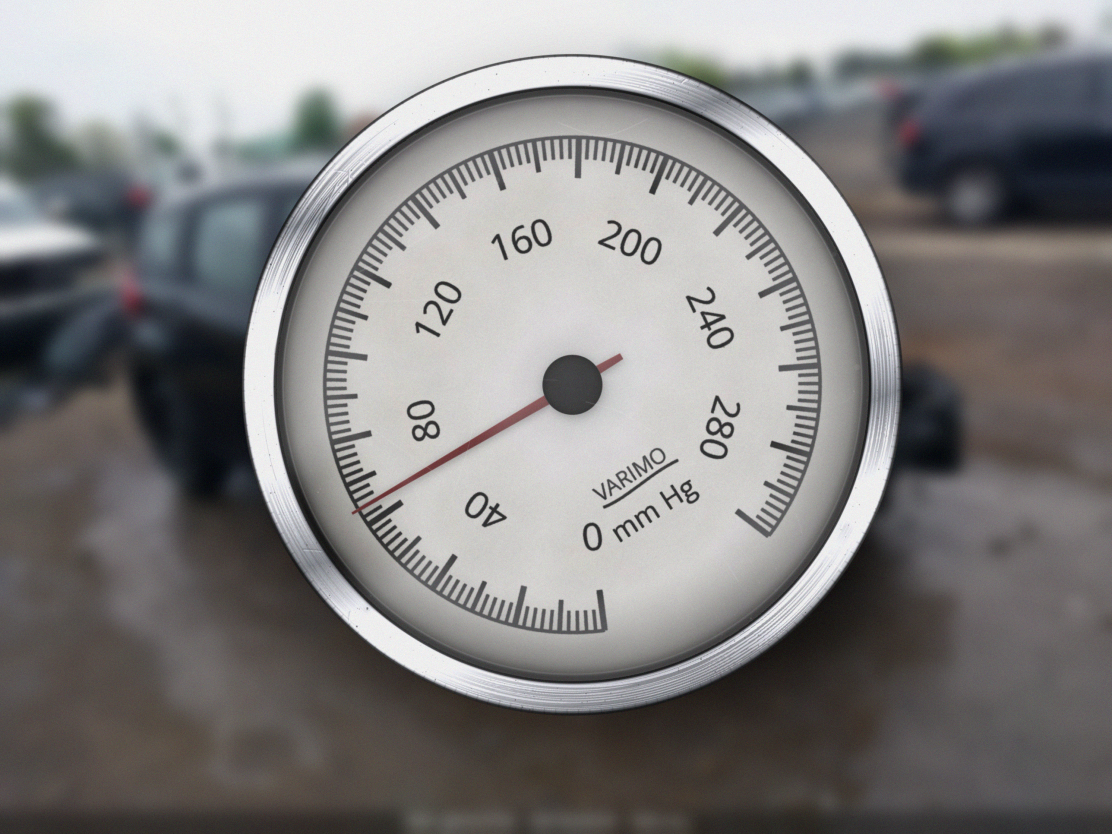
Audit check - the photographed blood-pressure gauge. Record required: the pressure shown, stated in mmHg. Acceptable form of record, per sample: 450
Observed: 64
